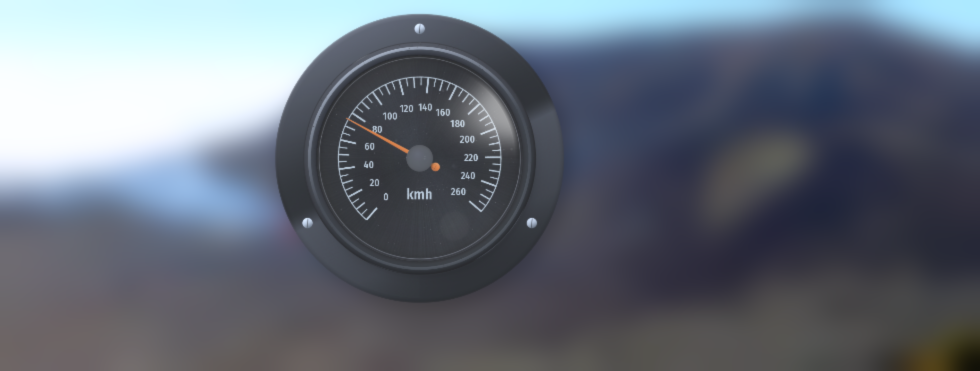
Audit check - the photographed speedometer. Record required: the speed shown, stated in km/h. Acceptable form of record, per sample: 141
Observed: 75
